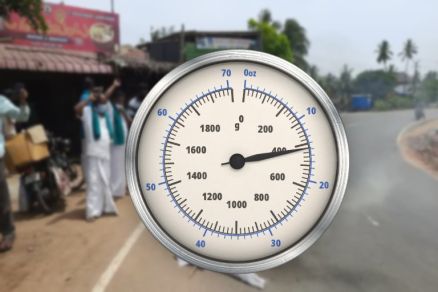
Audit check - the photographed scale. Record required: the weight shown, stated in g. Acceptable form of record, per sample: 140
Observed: 420
